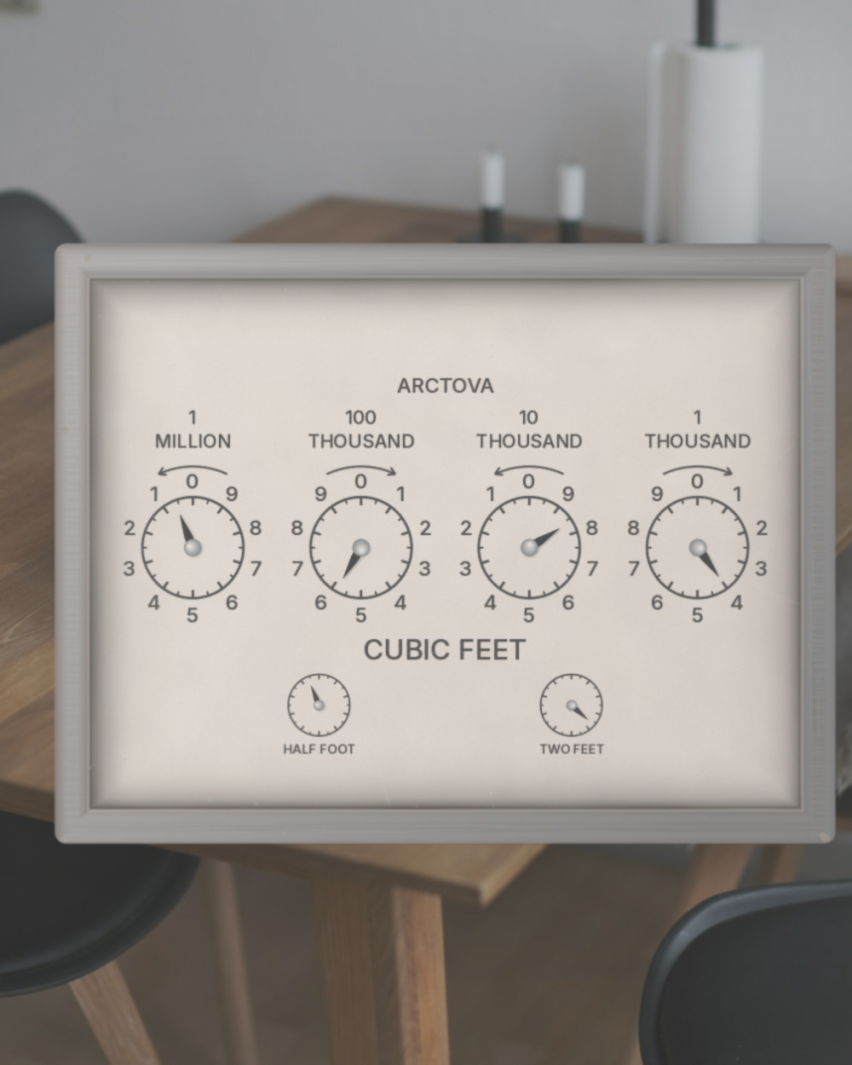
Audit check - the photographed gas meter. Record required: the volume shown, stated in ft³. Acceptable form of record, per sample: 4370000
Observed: 58400
